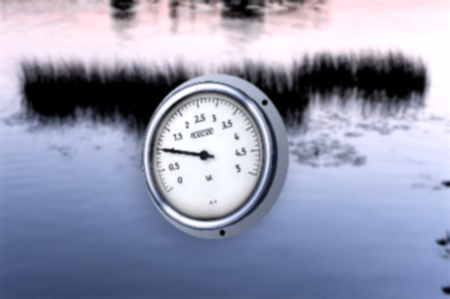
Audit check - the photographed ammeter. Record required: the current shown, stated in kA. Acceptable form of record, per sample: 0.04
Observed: 1
